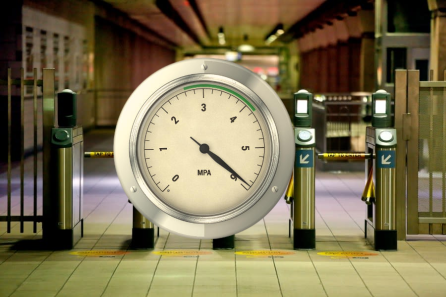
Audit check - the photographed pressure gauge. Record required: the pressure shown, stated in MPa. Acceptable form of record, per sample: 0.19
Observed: 5.9
